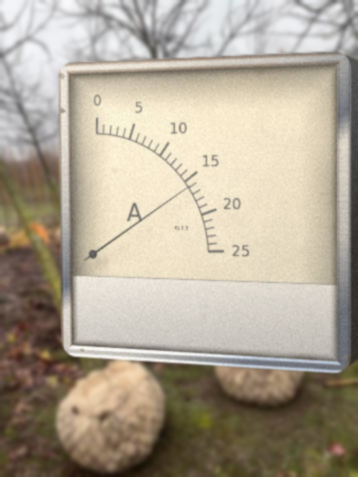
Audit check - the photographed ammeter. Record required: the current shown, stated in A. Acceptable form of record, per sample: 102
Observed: 16
